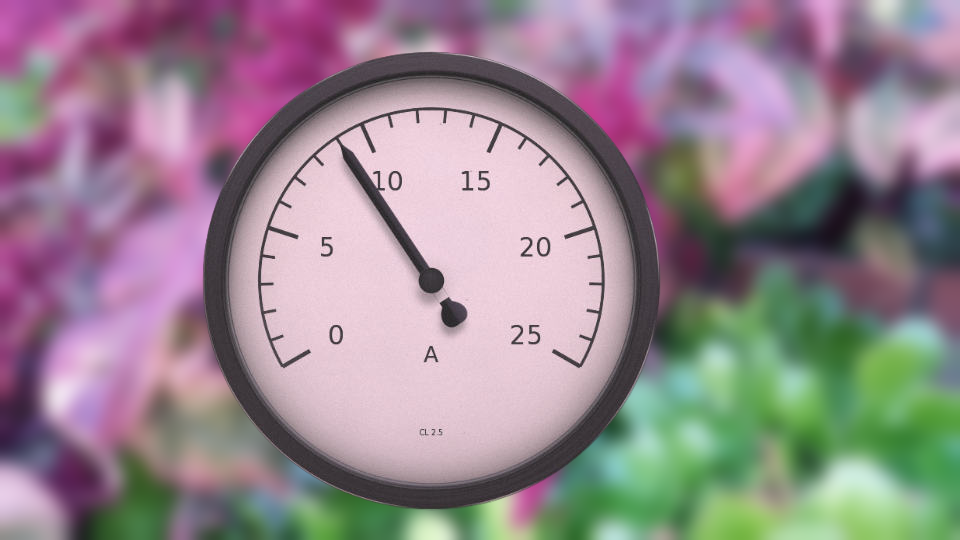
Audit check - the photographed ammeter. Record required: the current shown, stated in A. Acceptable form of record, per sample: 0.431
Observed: 9
